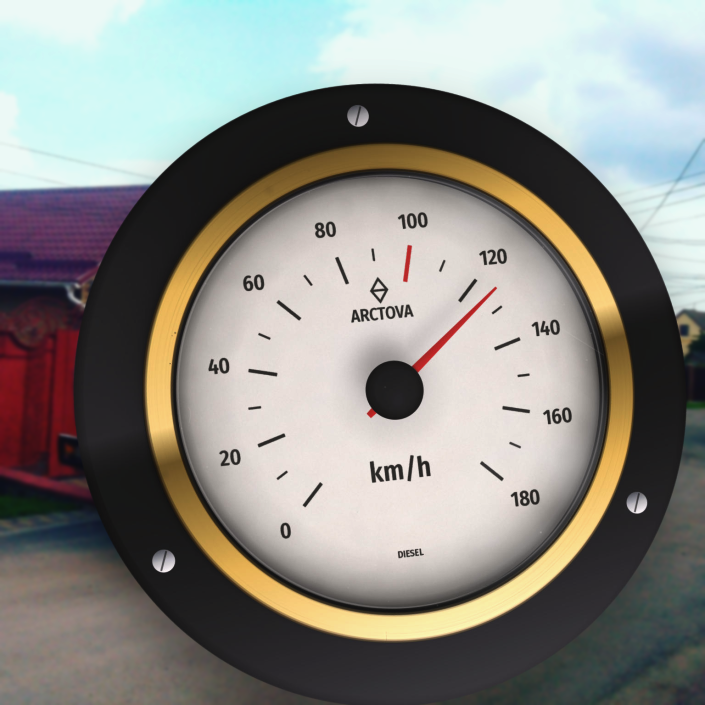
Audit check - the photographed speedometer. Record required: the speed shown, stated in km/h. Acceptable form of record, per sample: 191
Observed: 125
